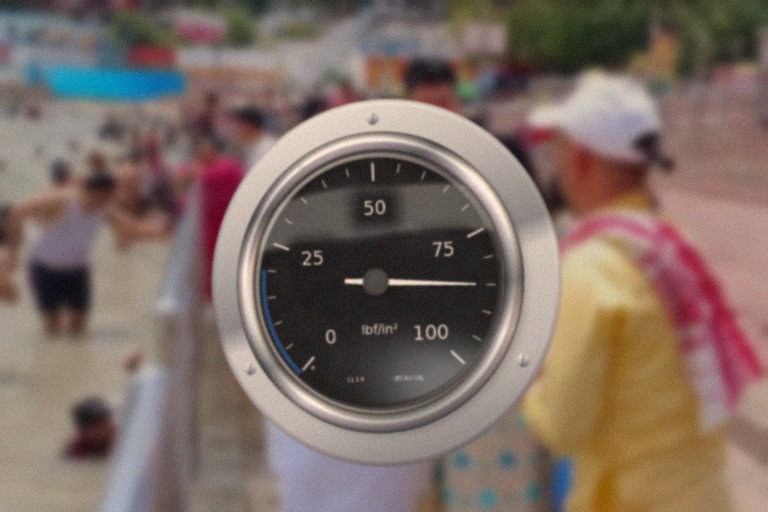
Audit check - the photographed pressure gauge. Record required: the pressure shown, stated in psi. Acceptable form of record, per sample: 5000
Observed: 85
